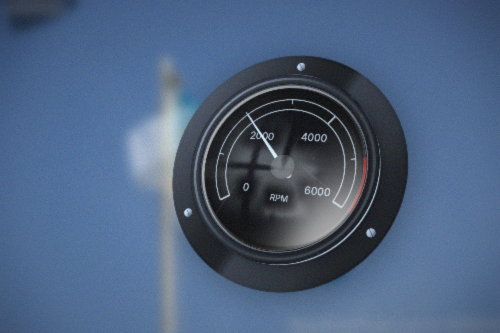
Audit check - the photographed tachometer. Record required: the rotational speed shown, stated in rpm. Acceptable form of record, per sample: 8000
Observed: 2000
